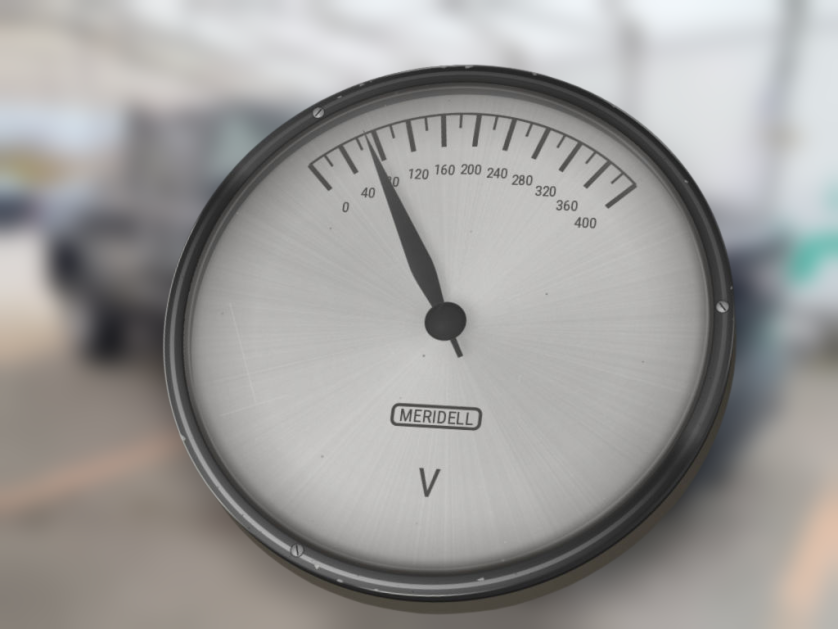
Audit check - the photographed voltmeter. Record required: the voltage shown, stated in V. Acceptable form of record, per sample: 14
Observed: 70
